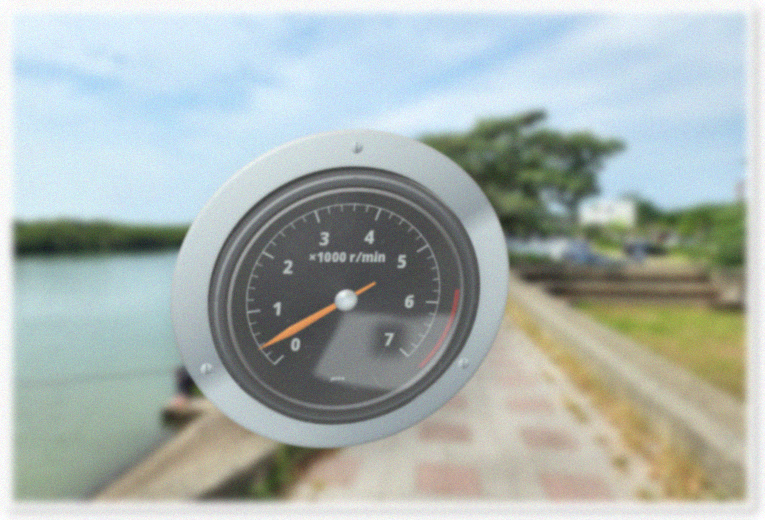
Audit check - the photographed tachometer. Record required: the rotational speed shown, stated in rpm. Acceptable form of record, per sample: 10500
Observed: 400
